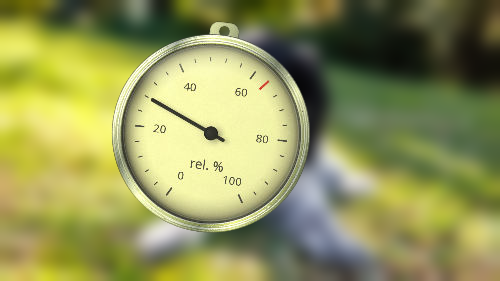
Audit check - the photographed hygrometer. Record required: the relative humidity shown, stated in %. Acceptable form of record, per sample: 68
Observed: 28
